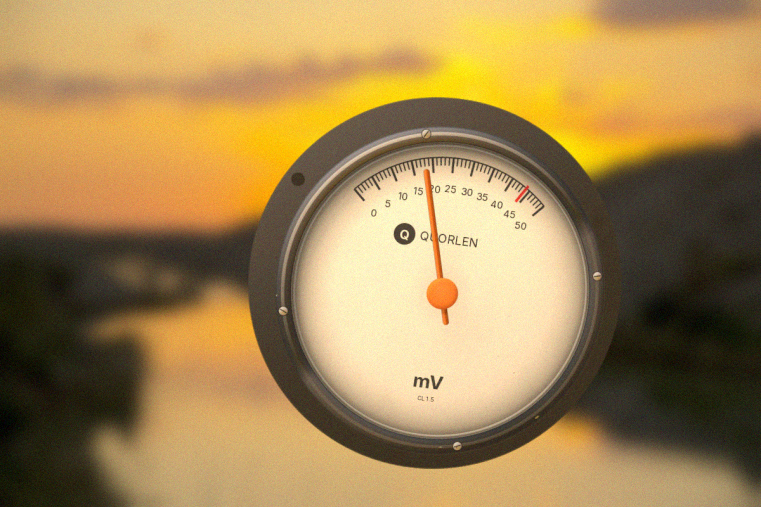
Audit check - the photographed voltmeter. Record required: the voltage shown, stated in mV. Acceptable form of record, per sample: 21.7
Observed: 18
